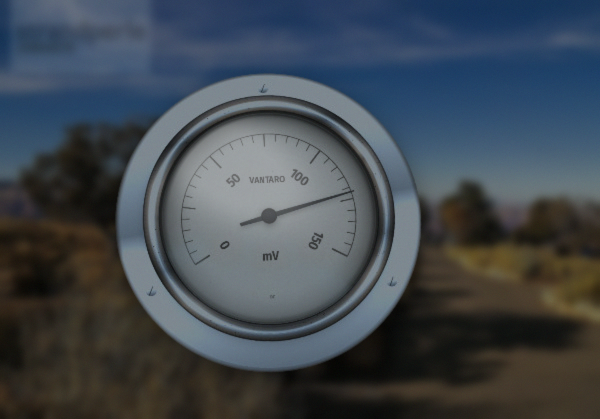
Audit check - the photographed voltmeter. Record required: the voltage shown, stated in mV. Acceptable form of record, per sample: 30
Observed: 122.5
